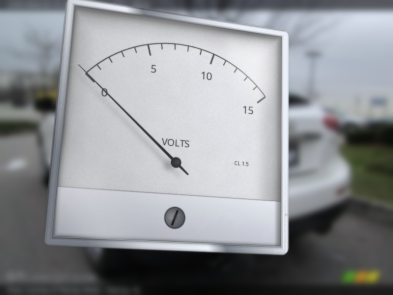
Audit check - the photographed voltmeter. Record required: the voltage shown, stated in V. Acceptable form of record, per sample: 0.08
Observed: 0
